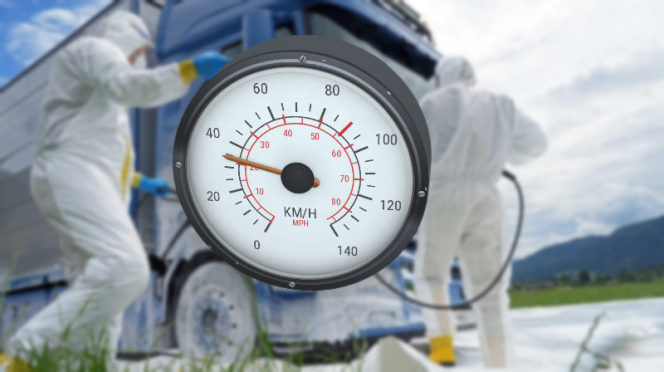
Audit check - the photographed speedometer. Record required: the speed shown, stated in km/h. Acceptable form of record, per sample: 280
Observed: 35
